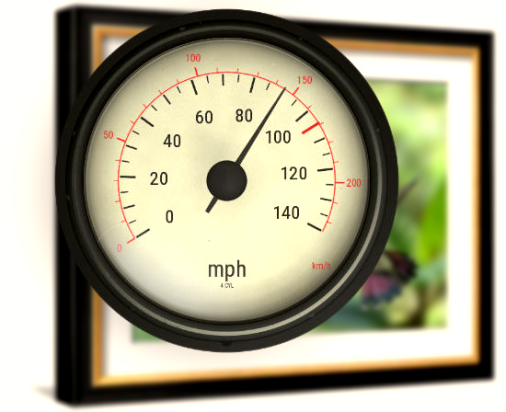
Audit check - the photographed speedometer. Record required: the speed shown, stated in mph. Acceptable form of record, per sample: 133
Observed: 90
